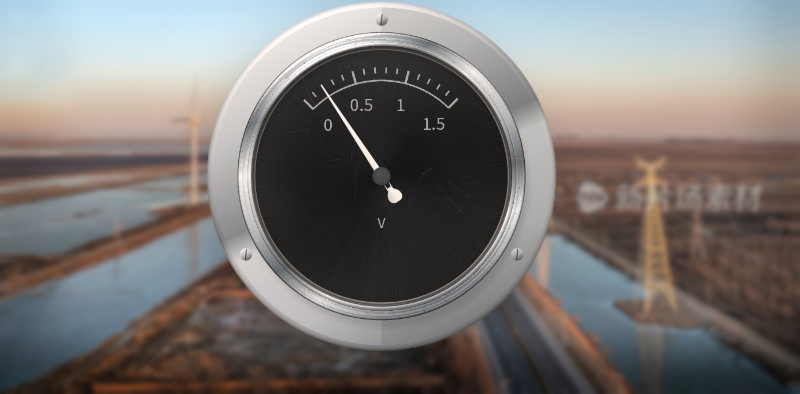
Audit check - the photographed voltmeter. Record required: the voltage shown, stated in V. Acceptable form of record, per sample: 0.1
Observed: 0.2
